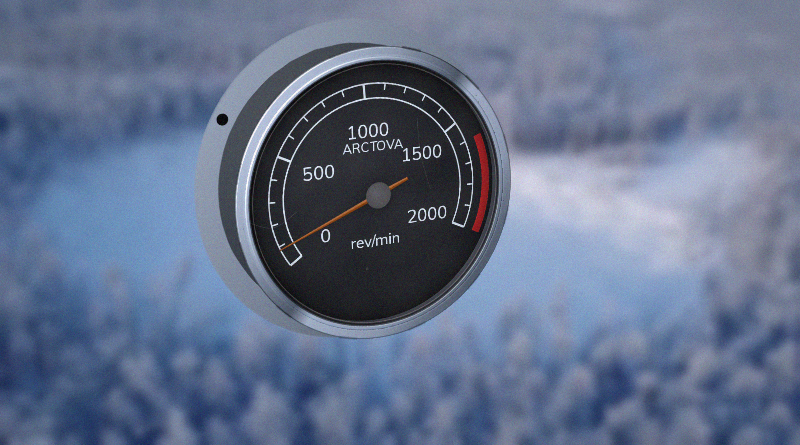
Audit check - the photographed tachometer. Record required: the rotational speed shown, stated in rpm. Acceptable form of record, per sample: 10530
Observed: 100
